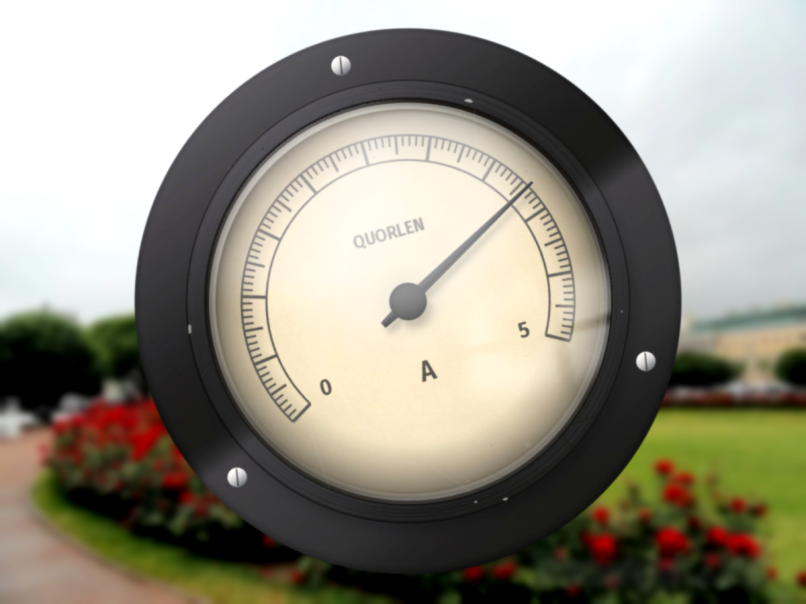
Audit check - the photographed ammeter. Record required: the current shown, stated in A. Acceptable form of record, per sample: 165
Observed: 3.8
